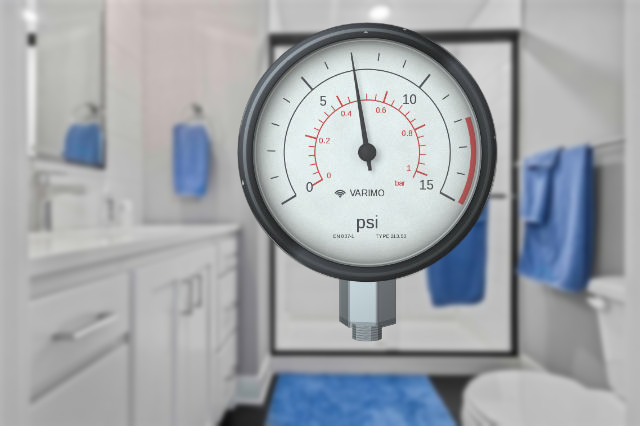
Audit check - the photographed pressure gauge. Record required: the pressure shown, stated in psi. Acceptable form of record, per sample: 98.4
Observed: 7
